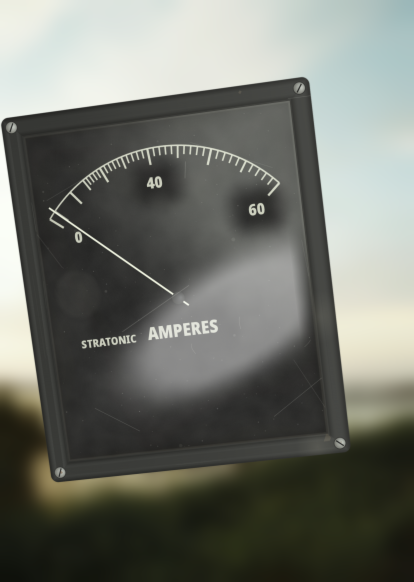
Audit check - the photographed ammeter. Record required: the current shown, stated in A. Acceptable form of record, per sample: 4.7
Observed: 10
